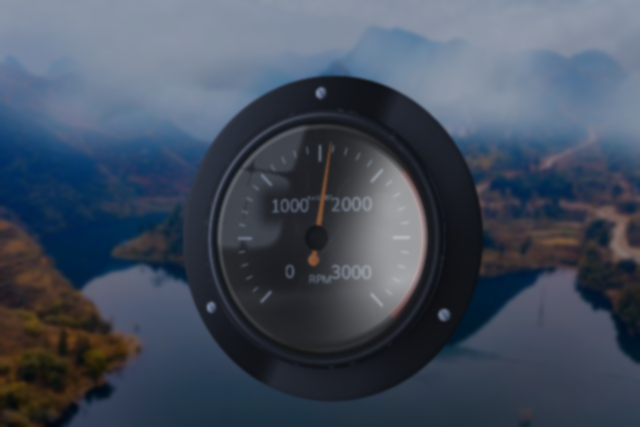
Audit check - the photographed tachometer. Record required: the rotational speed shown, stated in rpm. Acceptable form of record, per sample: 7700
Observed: 1600
